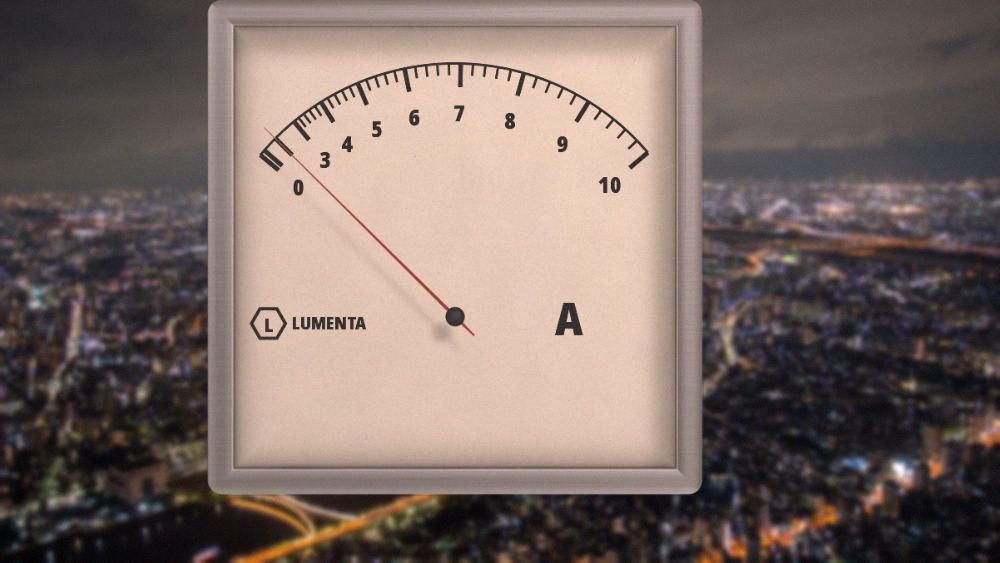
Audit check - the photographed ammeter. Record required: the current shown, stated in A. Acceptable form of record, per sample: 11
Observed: 2
